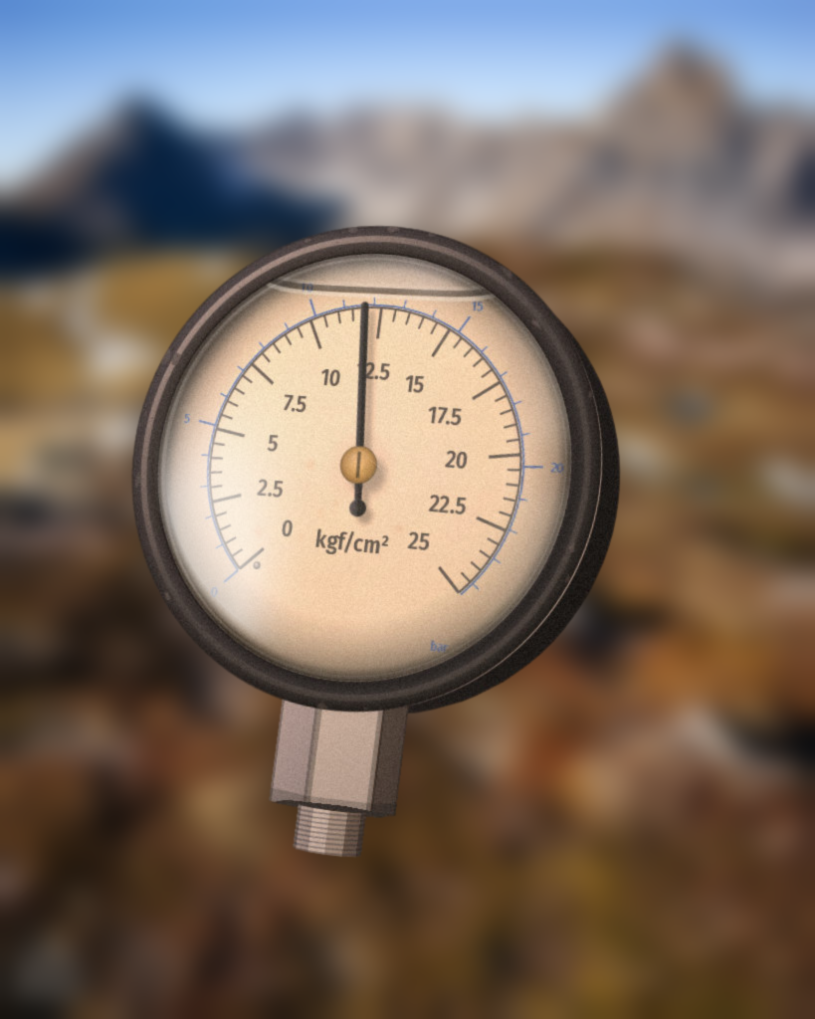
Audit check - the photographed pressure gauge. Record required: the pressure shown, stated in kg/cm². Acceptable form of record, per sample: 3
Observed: 12
